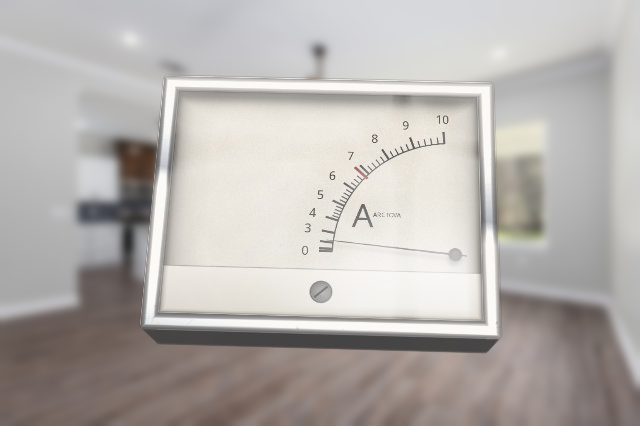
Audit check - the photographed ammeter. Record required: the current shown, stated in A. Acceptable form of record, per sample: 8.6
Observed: 2
